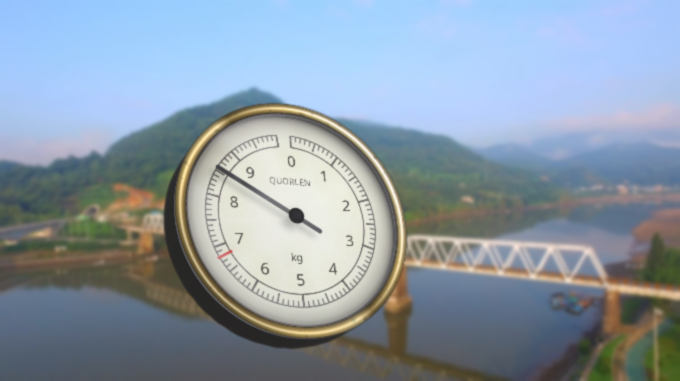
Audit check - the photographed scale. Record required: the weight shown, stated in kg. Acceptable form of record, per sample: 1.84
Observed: 8.5
